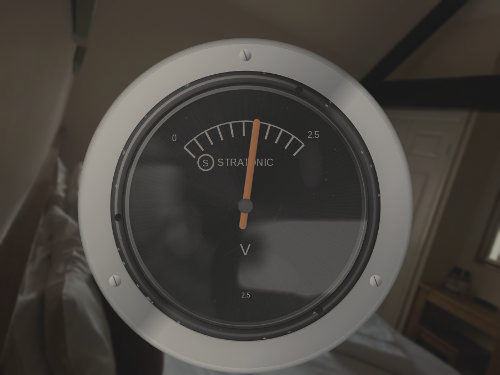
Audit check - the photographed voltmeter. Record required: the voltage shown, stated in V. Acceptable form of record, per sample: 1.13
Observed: 1.5
